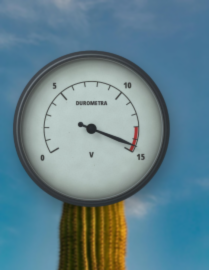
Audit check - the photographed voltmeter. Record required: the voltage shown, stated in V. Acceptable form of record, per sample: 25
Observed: 14.5
